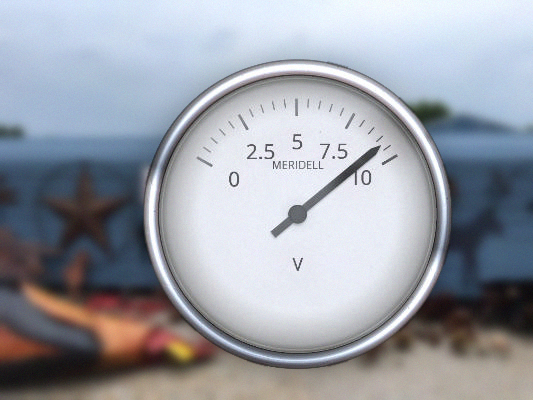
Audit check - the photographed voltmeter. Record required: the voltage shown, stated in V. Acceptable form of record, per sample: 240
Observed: 9.25
